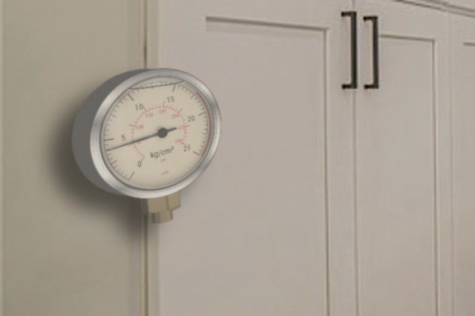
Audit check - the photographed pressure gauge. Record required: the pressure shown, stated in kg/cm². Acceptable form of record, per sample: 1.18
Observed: 4
